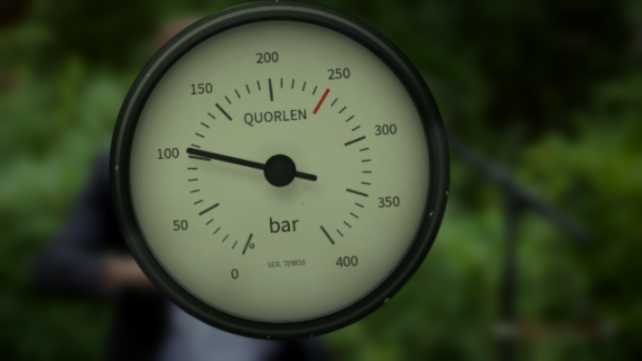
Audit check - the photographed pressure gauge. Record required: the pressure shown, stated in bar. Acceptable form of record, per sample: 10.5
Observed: 105
